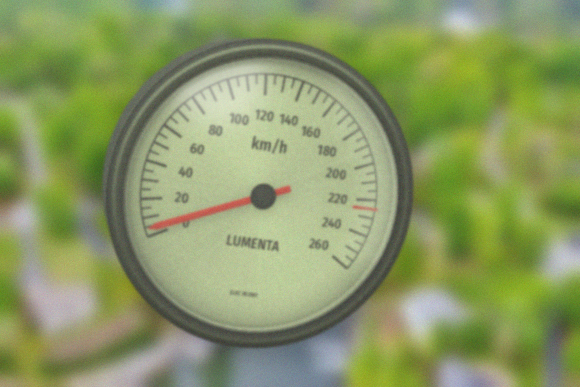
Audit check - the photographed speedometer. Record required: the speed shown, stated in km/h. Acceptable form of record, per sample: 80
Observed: 5
